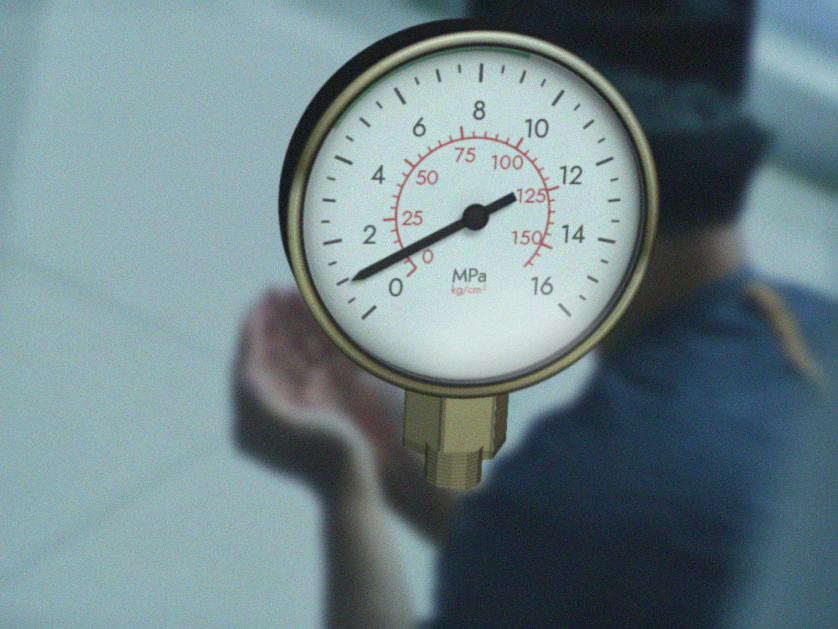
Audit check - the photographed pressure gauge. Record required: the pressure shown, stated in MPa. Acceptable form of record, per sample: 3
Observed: 1
